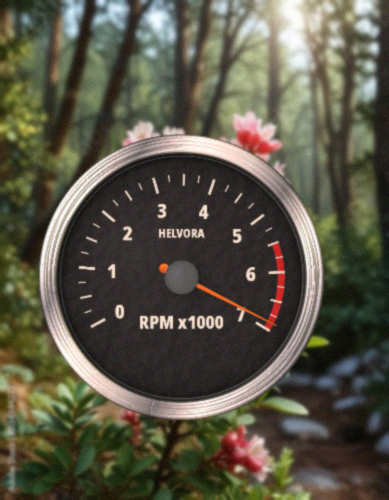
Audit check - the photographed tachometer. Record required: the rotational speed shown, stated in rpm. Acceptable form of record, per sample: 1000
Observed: 6875
